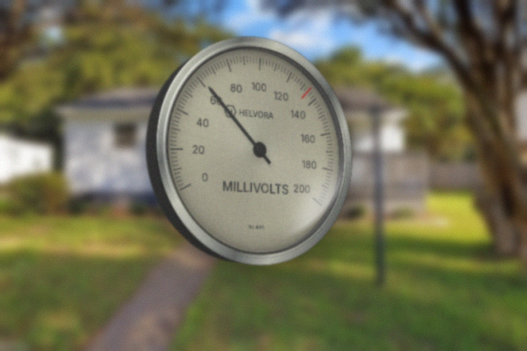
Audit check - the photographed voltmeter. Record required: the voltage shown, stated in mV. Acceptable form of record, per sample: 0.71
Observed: 60
